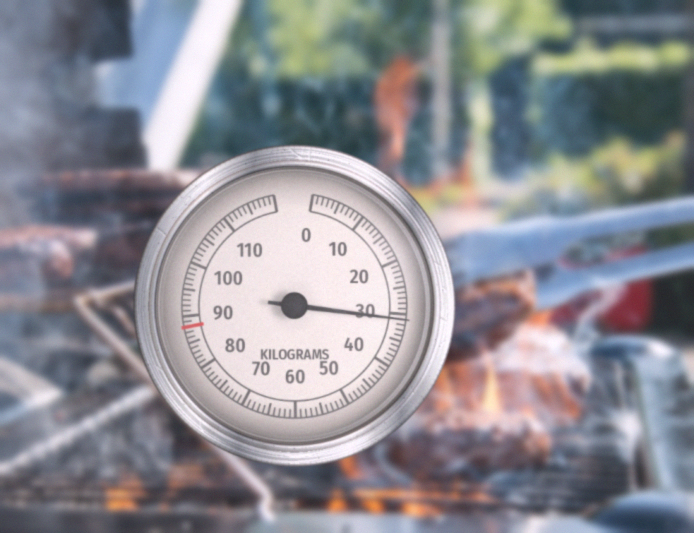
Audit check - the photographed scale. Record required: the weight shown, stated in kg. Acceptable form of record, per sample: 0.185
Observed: 31
